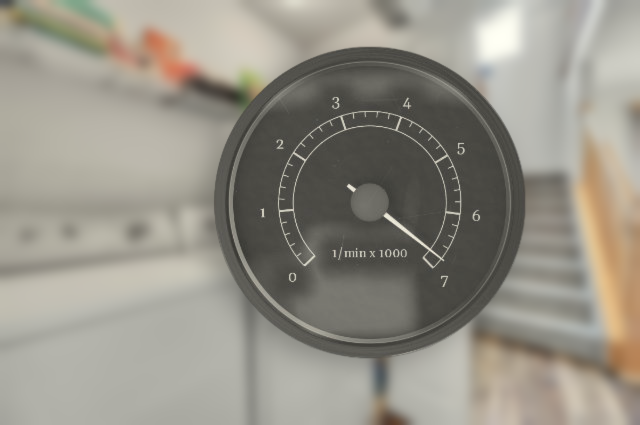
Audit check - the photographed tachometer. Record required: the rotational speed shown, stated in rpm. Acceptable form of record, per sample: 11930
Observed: 6800
